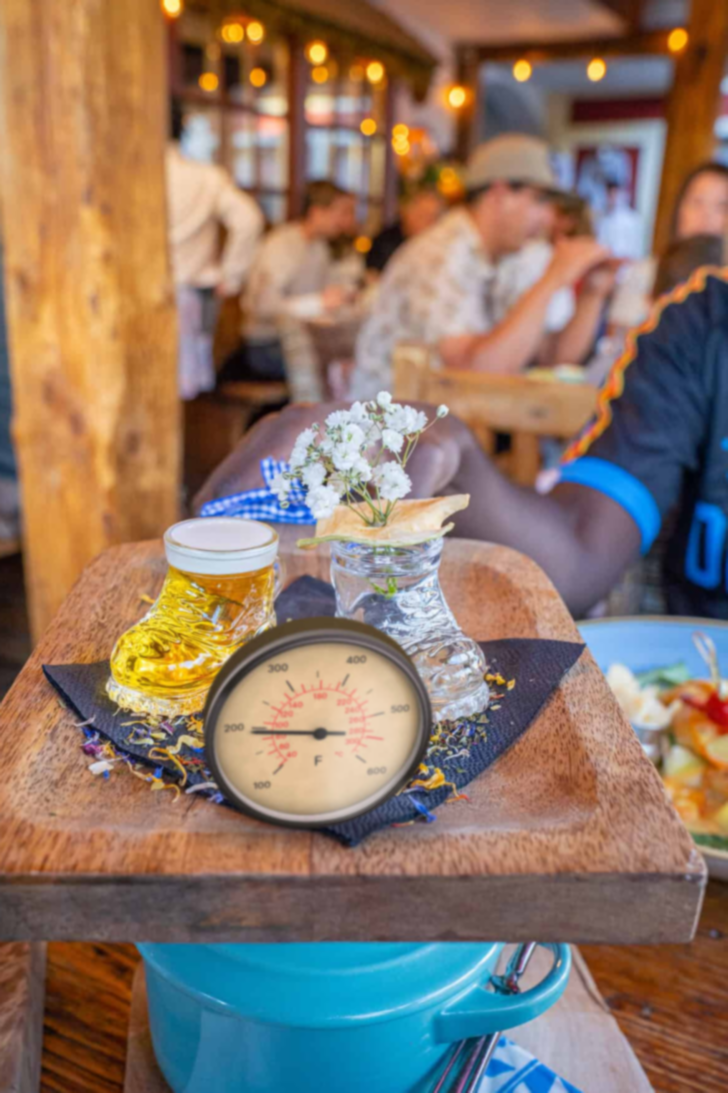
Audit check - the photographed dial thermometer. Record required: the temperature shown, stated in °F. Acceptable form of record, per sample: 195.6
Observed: 200
